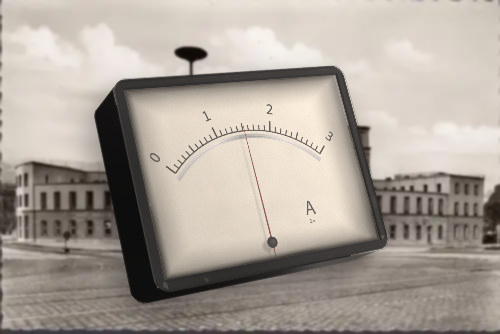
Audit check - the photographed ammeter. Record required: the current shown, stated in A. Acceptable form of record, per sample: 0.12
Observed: 1.5
